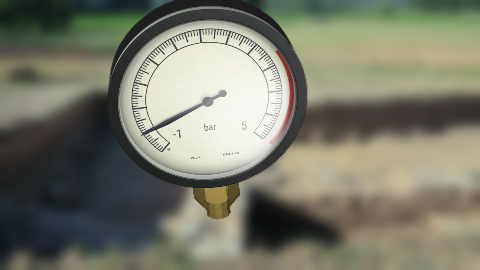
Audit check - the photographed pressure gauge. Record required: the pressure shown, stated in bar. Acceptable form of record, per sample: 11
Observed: -0.5
